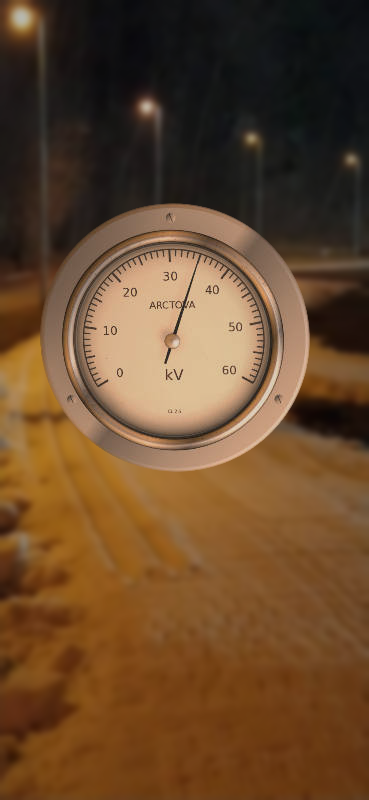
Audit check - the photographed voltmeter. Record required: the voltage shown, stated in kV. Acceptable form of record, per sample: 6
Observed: 35
